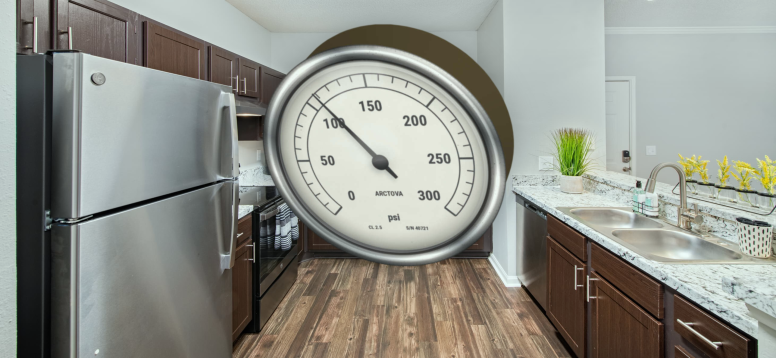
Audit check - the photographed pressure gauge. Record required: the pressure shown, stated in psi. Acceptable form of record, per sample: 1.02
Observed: 110
